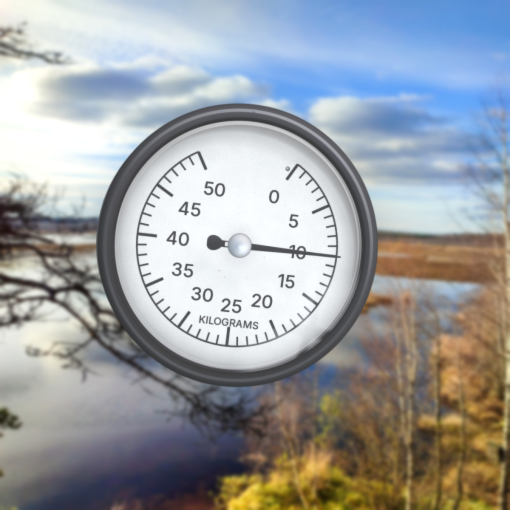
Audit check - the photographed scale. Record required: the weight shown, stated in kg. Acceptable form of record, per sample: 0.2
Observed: 10
